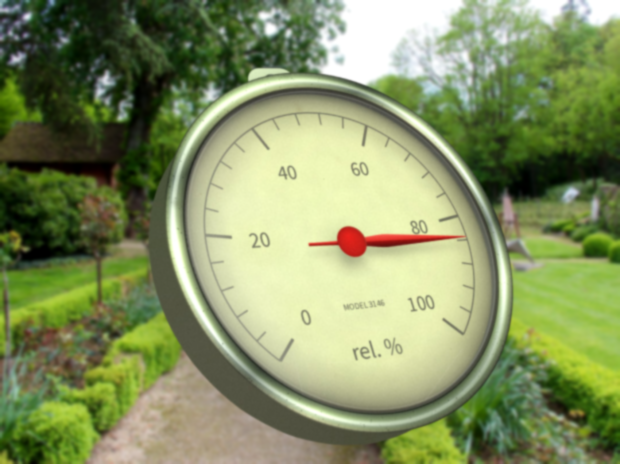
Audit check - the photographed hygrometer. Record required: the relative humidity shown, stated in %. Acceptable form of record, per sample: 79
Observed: 84
